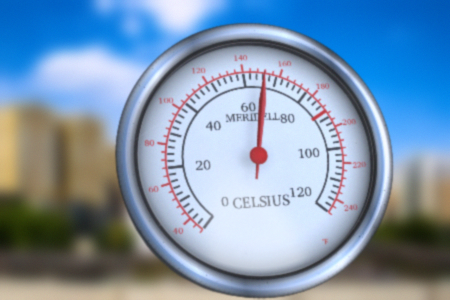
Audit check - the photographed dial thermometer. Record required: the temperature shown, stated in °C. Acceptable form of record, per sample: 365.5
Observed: 66
